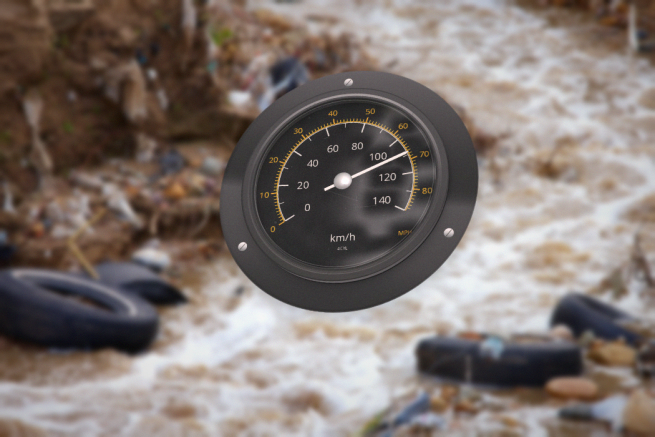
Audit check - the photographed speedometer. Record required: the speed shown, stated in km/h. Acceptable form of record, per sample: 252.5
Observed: 110
